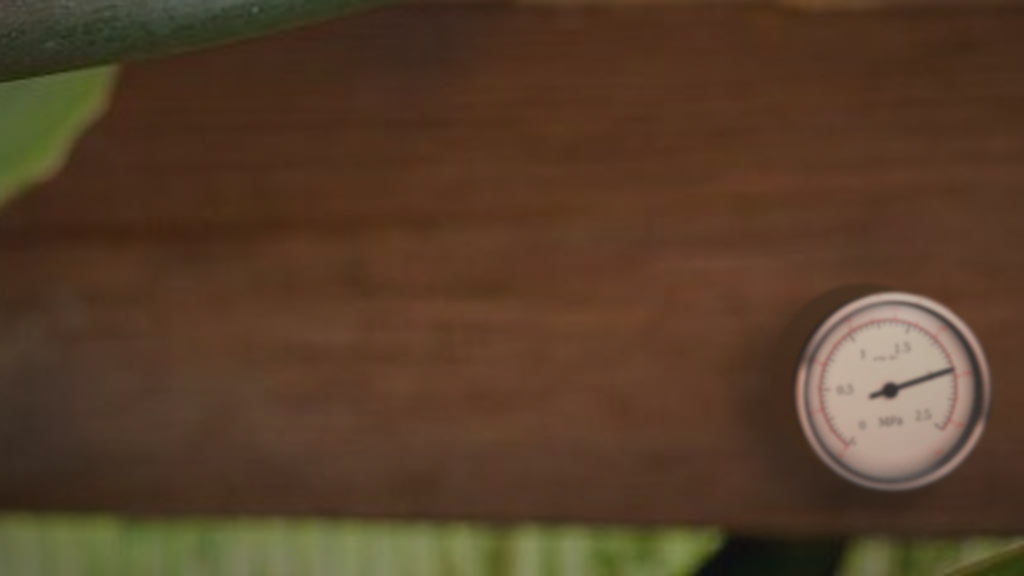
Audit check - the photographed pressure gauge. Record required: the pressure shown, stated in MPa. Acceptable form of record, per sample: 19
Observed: 2
